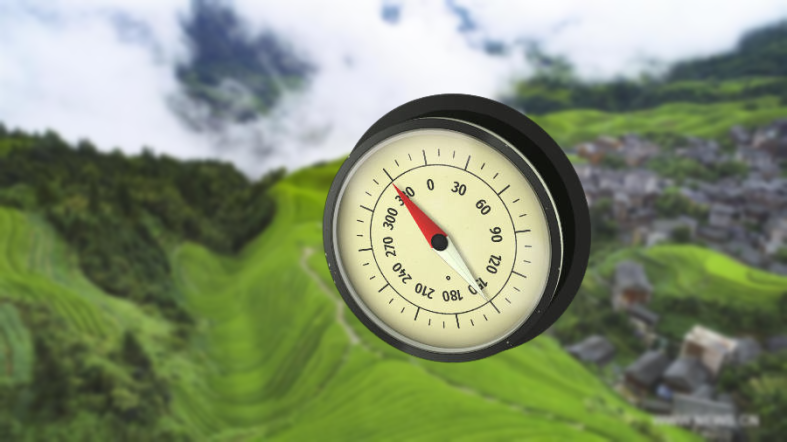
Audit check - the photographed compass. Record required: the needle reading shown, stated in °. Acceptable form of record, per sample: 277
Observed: 330
